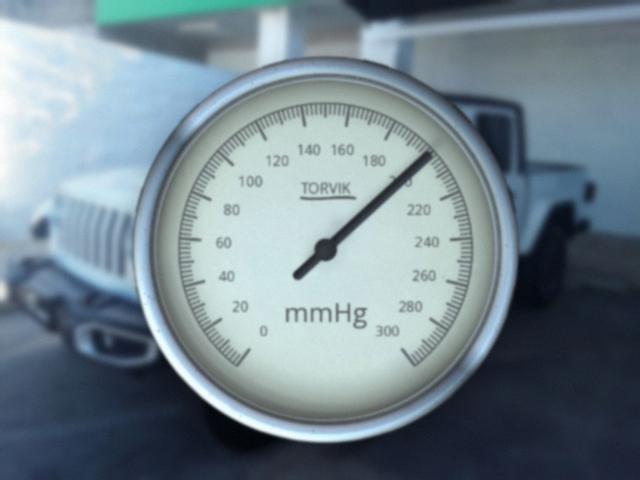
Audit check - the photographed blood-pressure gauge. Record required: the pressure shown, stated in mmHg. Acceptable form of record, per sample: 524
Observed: 200
